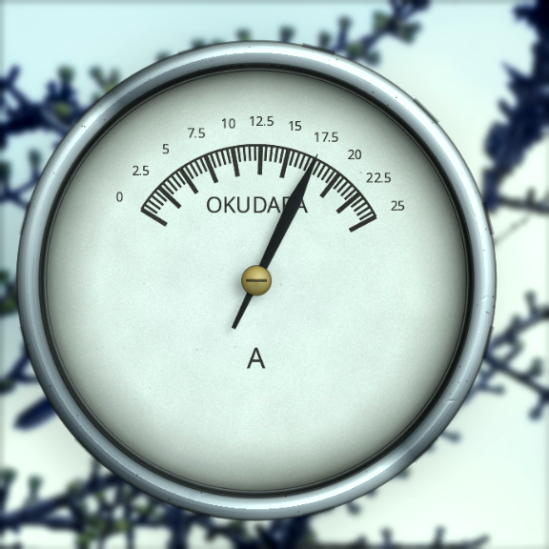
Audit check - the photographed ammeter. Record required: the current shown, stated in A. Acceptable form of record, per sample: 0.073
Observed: 17.5
